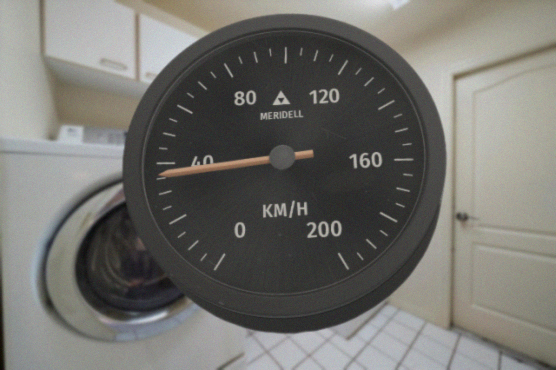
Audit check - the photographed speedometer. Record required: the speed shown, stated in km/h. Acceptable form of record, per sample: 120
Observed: 35
